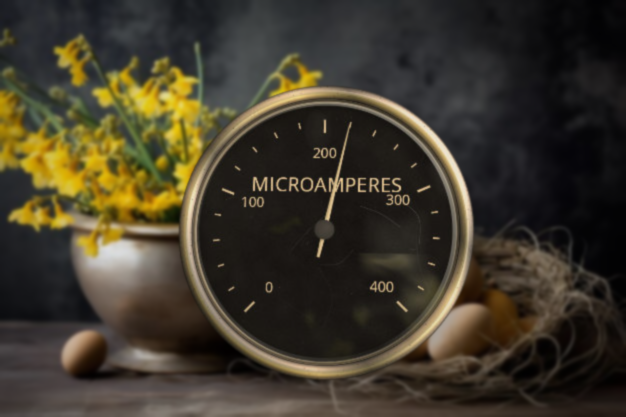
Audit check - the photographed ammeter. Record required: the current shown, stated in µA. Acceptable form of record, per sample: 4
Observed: 220
